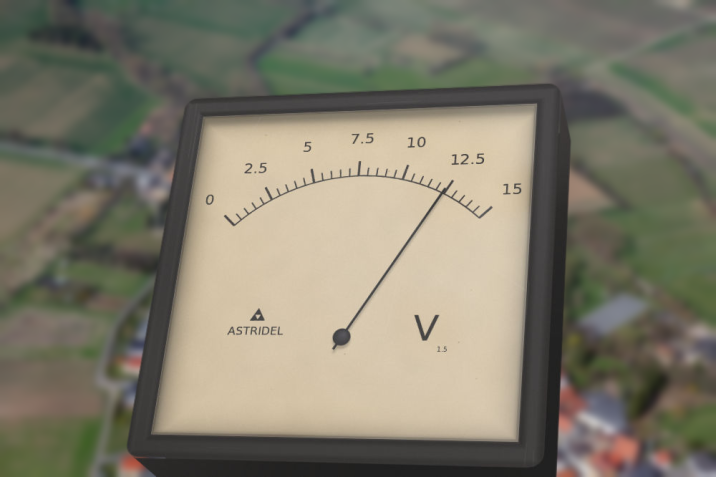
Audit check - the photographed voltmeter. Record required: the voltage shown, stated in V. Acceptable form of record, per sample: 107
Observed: 12.5
